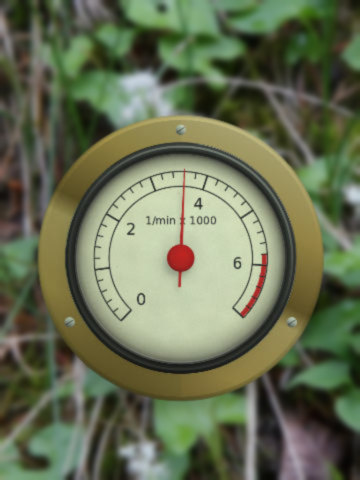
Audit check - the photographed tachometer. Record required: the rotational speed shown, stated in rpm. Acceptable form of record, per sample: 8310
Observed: 3600
